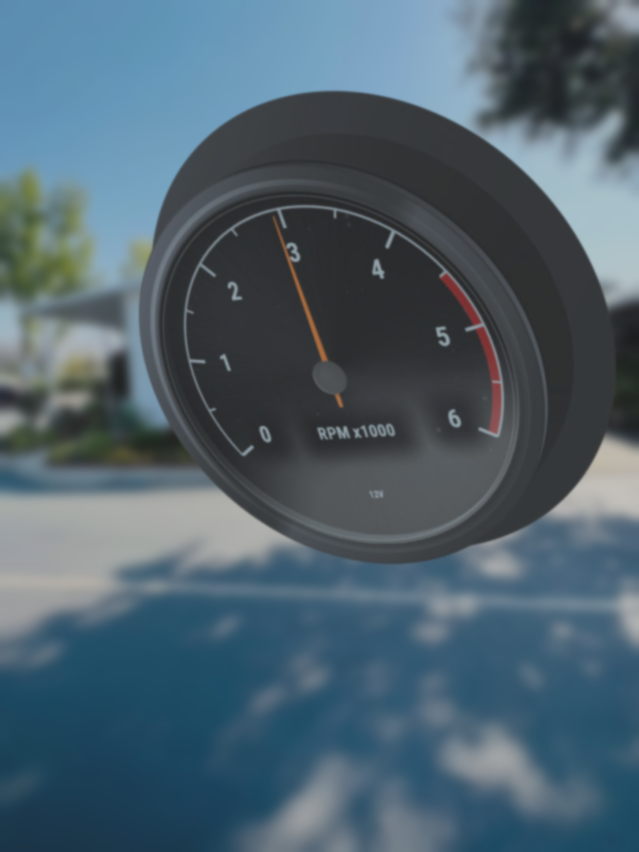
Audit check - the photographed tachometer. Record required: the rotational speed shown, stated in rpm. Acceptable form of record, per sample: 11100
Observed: 3000
